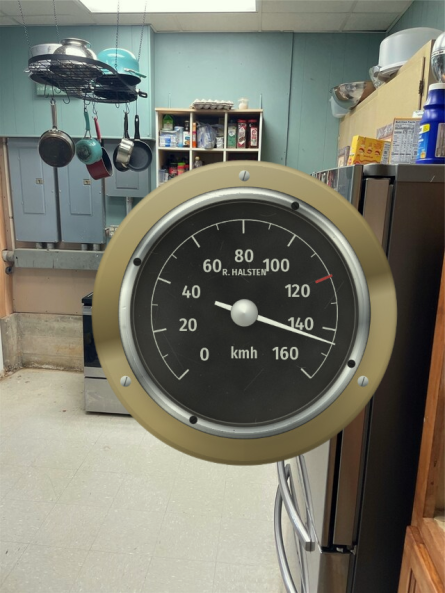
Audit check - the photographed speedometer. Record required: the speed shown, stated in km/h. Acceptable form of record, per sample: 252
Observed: 145
